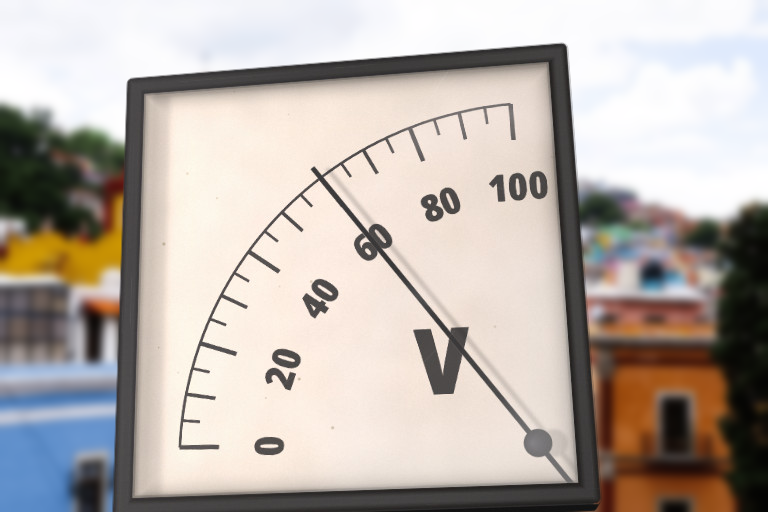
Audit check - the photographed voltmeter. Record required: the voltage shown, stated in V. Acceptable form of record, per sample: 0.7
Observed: 60
